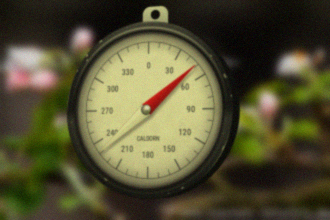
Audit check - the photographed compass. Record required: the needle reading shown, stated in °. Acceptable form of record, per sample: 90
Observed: 50
